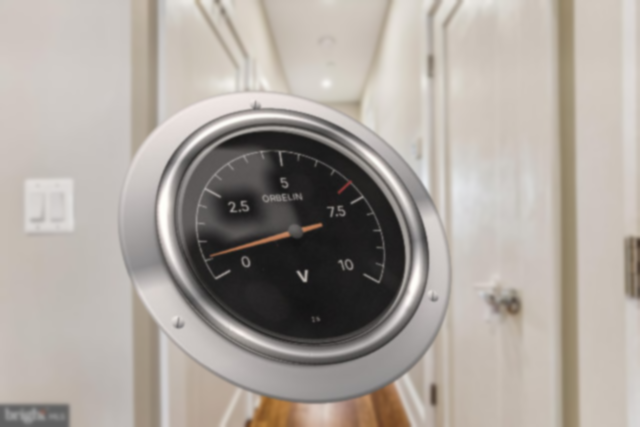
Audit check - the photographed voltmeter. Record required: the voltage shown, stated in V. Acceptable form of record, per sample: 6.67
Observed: 0.5
